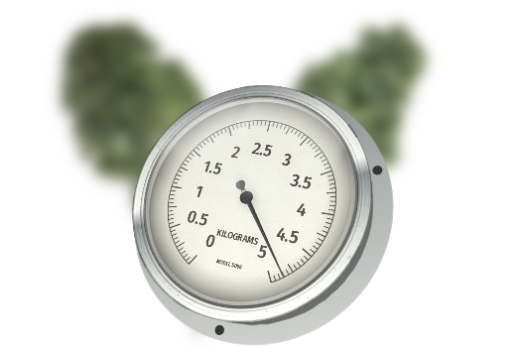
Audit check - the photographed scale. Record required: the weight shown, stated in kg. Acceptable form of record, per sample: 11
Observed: 4.85
